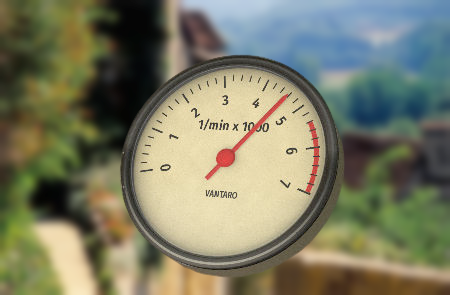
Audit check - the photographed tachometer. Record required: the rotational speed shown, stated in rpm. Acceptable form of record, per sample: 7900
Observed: 4600
